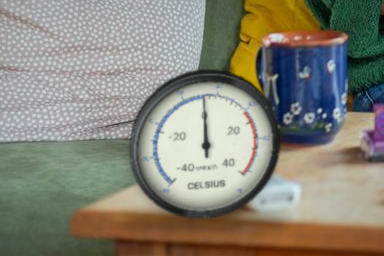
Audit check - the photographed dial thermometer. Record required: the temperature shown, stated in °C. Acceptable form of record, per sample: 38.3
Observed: 0
